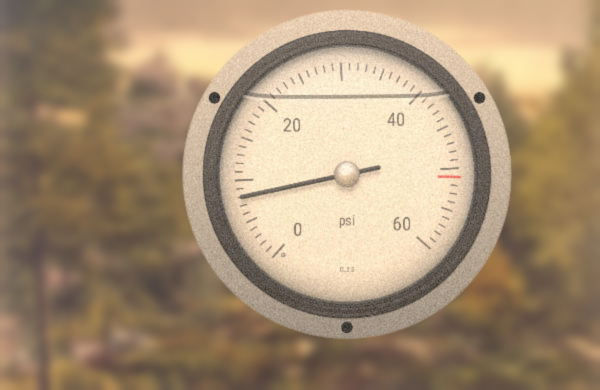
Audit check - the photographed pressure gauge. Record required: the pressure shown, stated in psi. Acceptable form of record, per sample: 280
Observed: 8
